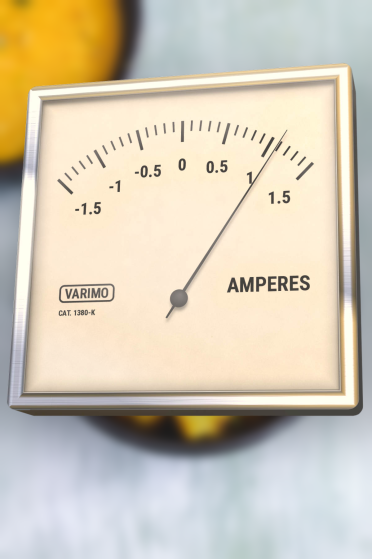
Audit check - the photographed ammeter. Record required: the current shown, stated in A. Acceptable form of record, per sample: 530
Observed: 1.1
